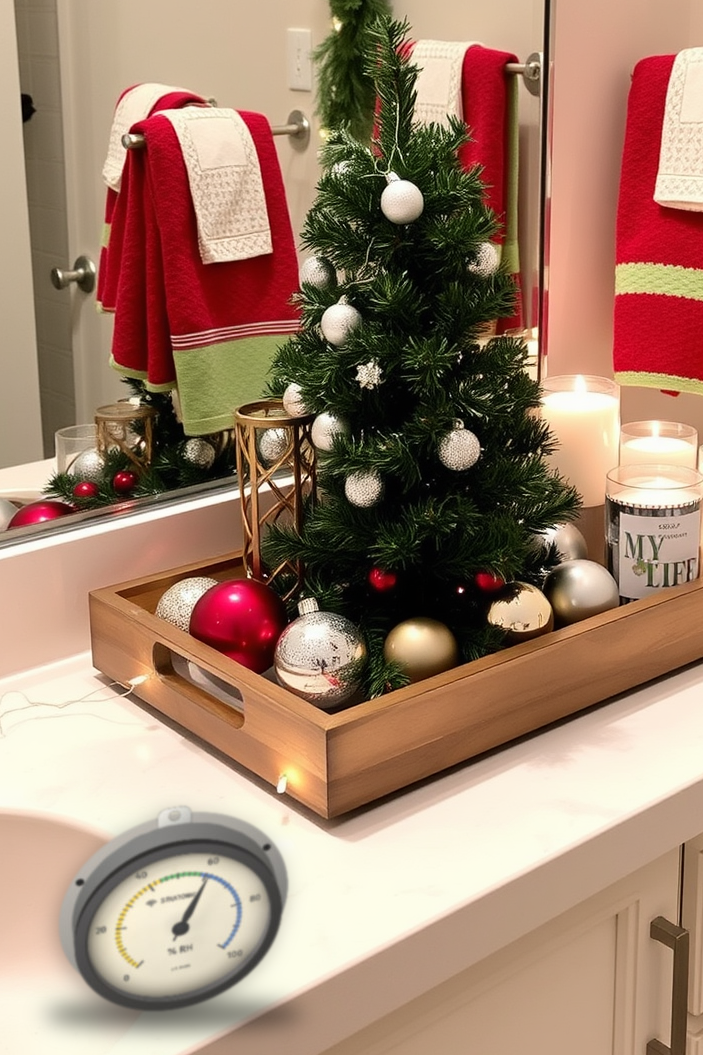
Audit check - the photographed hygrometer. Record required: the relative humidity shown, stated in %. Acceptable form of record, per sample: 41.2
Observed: 60
